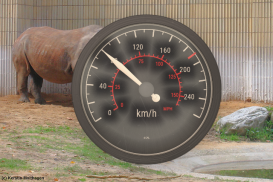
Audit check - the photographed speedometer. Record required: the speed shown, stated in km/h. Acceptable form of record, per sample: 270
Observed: 80
